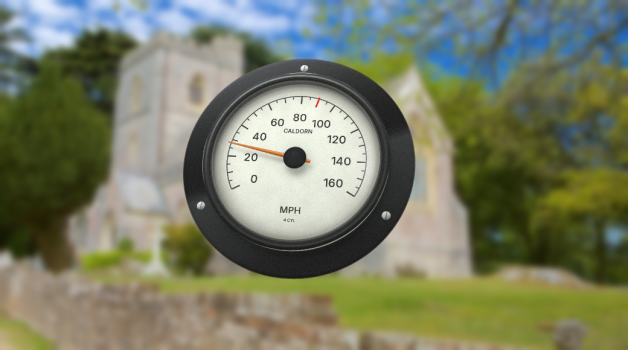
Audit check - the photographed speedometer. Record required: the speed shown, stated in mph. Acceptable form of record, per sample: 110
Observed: 27.5
